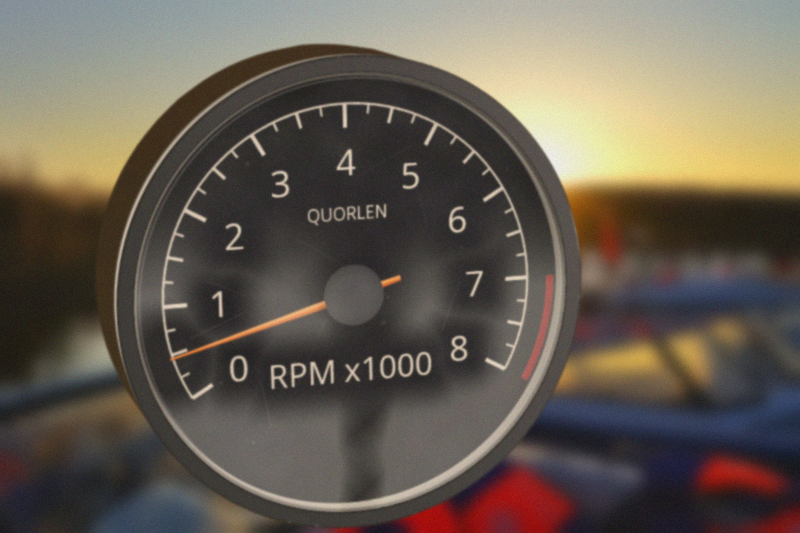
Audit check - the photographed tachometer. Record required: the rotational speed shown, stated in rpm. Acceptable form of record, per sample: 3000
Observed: 500
